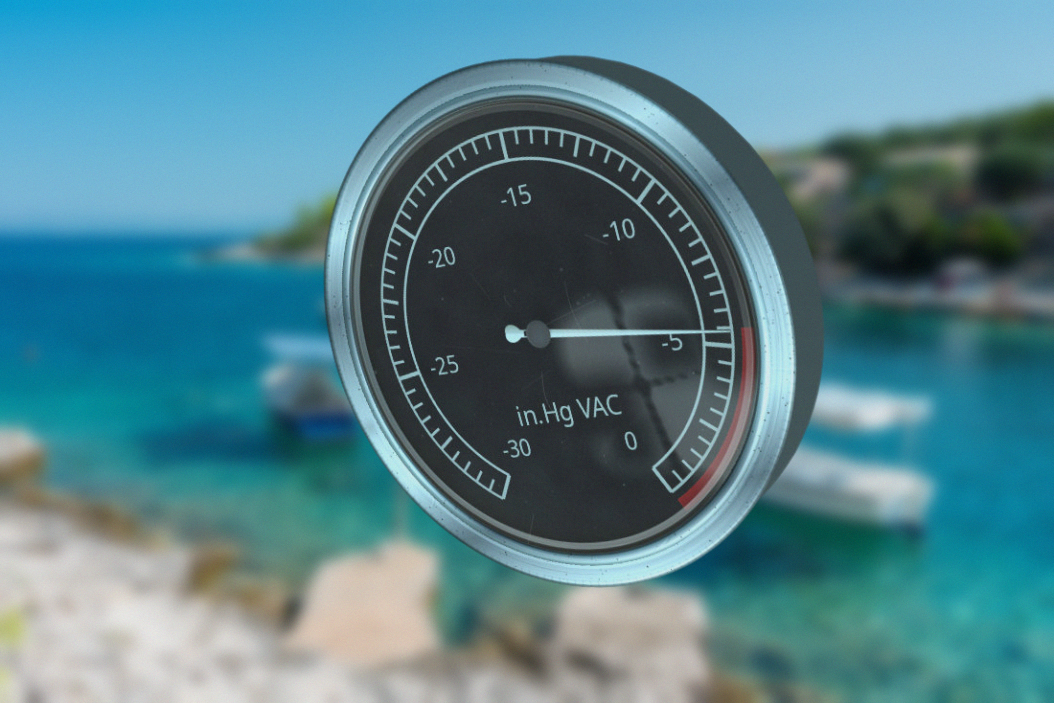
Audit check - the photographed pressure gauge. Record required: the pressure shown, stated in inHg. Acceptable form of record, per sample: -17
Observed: -5.5
